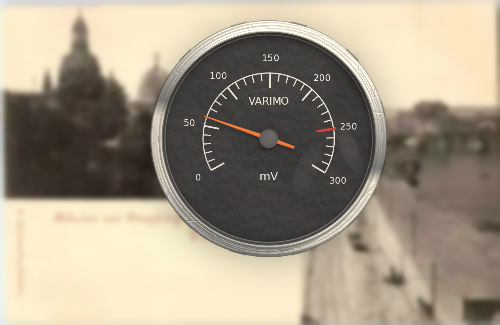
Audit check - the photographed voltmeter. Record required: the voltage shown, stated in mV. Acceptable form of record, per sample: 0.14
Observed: 60
